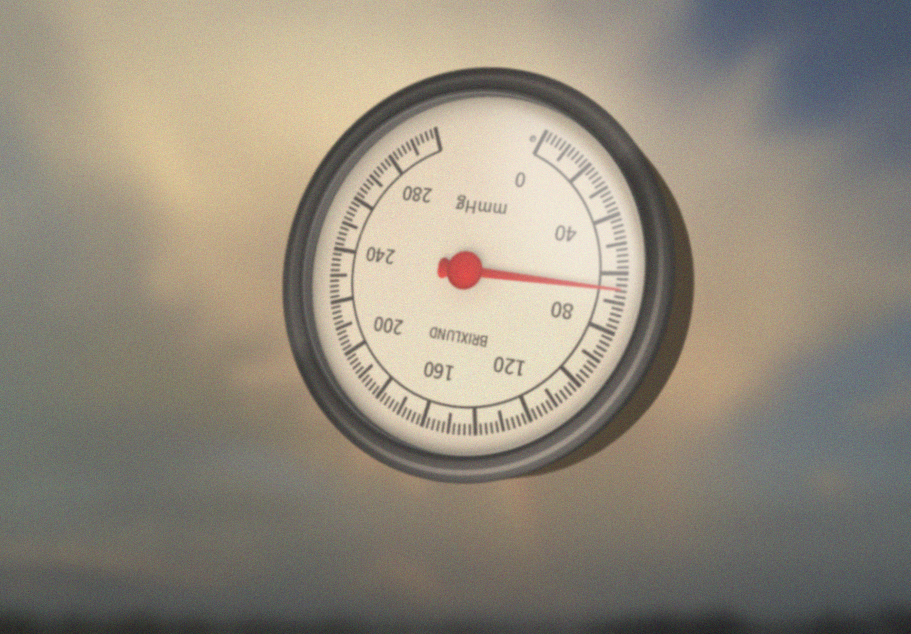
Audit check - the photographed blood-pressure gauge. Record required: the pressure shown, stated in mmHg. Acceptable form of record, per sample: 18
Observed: 66
